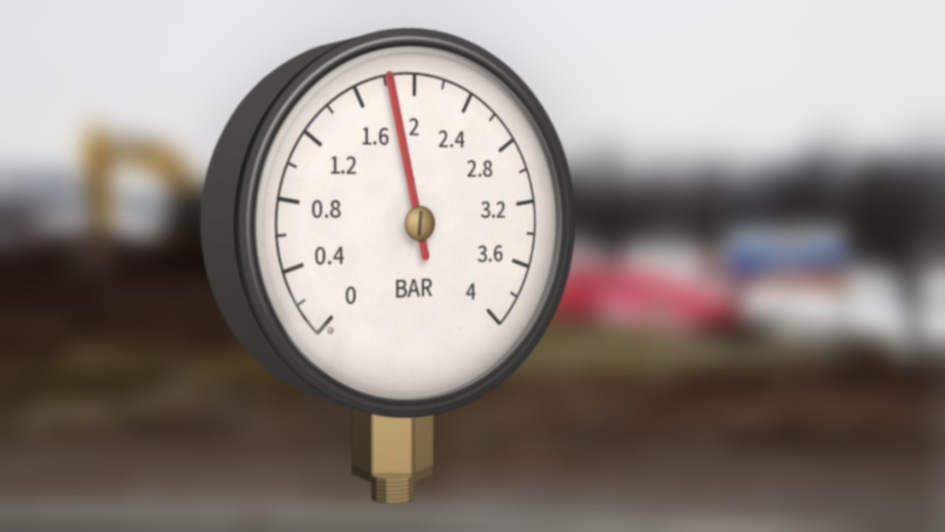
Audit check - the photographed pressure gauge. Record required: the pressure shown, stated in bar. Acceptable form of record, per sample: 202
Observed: 1.8
